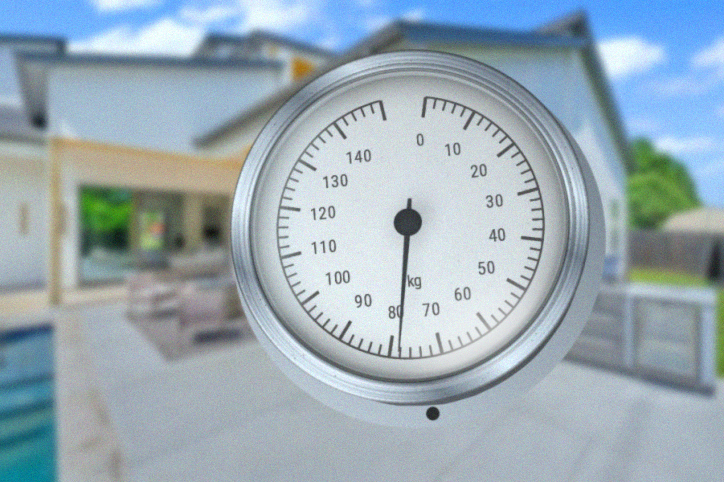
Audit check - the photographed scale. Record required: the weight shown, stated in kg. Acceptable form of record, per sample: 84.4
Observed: 78
